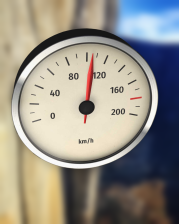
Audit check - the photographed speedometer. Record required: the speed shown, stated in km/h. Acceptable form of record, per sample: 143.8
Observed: 105
